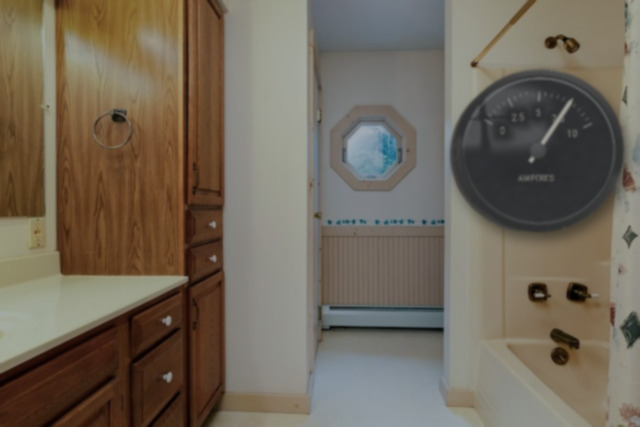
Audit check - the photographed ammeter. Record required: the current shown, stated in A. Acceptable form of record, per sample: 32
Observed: 7.5
